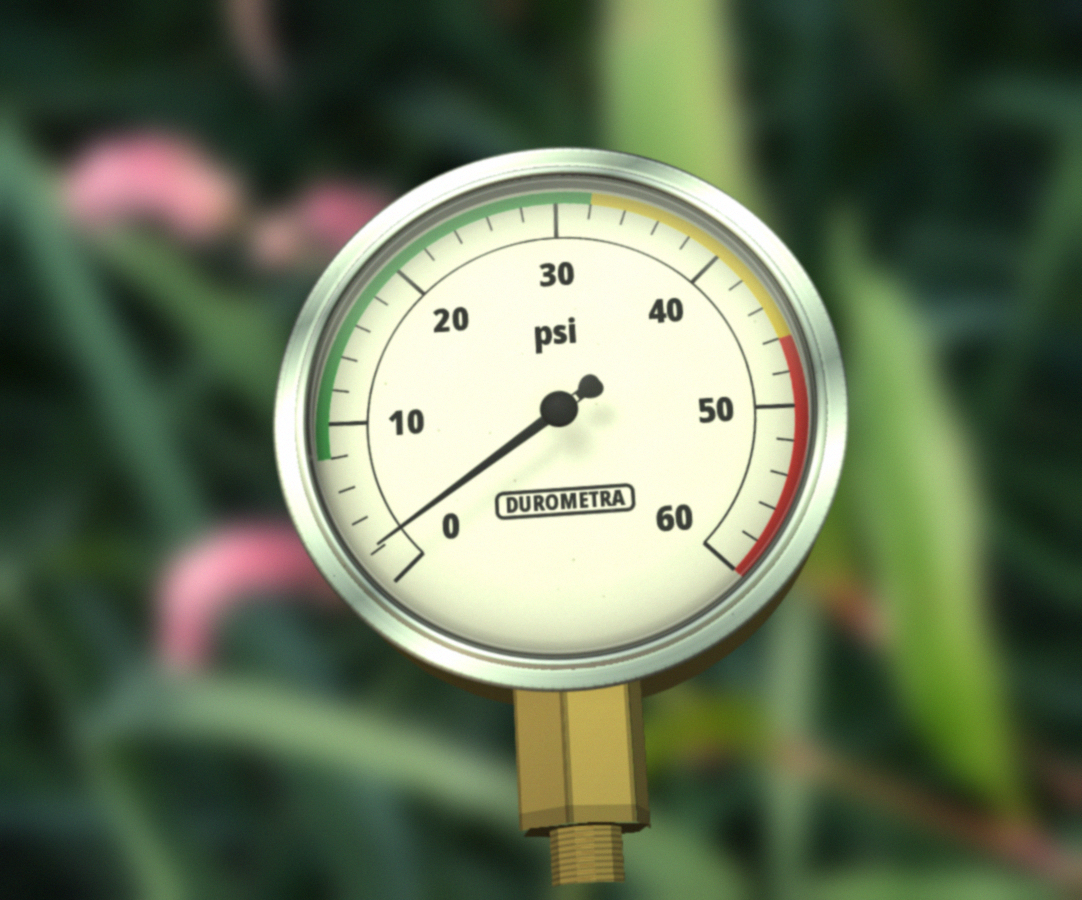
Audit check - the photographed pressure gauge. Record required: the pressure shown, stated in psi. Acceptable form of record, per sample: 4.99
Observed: 2
